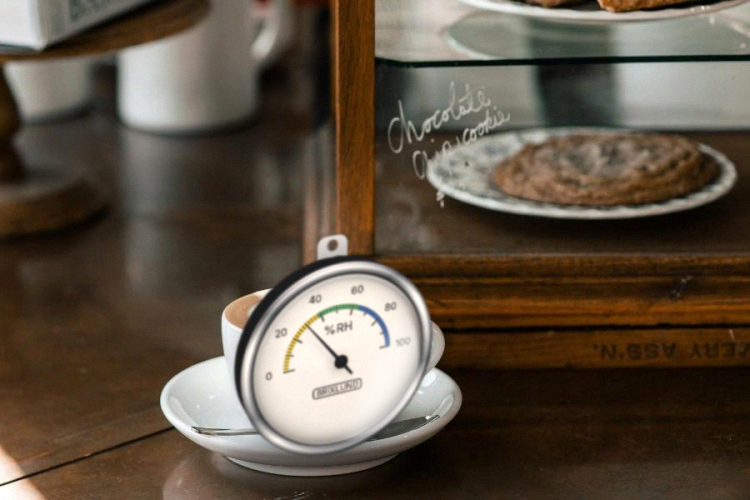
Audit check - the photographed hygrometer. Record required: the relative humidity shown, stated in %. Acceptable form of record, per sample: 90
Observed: 30
